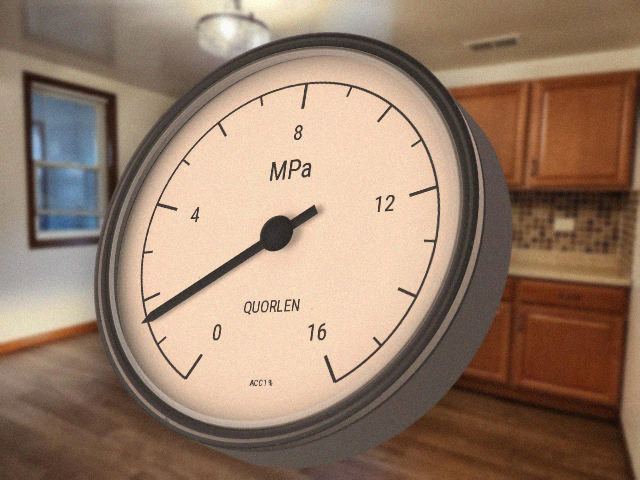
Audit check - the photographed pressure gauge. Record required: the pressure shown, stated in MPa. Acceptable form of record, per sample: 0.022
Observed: 1.5
